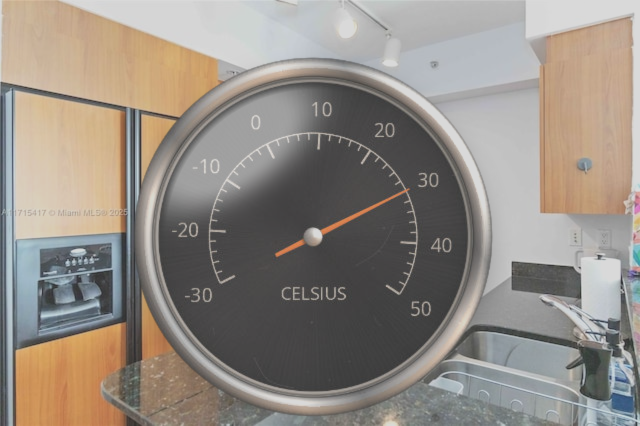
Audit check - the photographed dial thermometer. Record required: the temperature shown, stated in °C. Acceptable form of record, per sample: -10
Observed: 30
